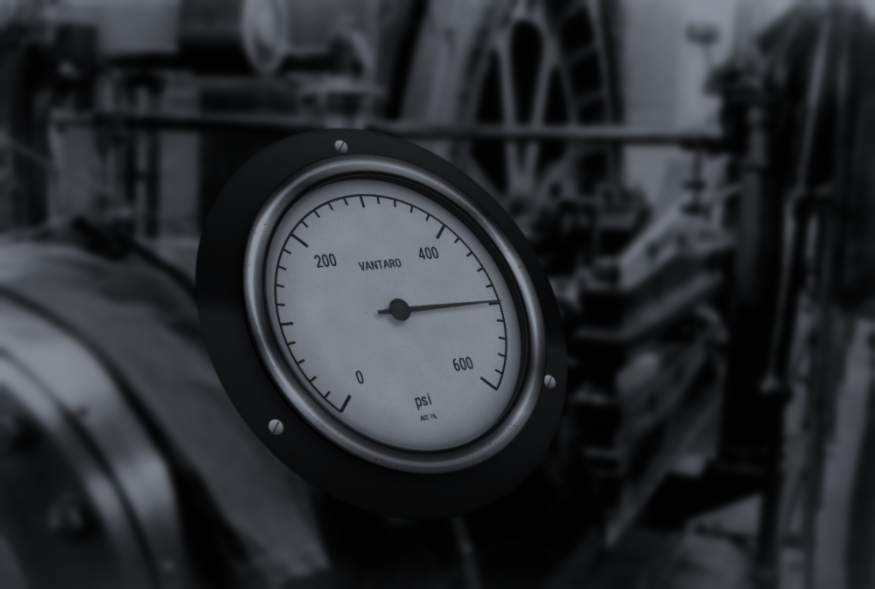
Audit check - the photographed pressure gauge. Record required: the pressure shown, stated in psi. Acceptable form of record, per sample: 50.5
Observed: 500
